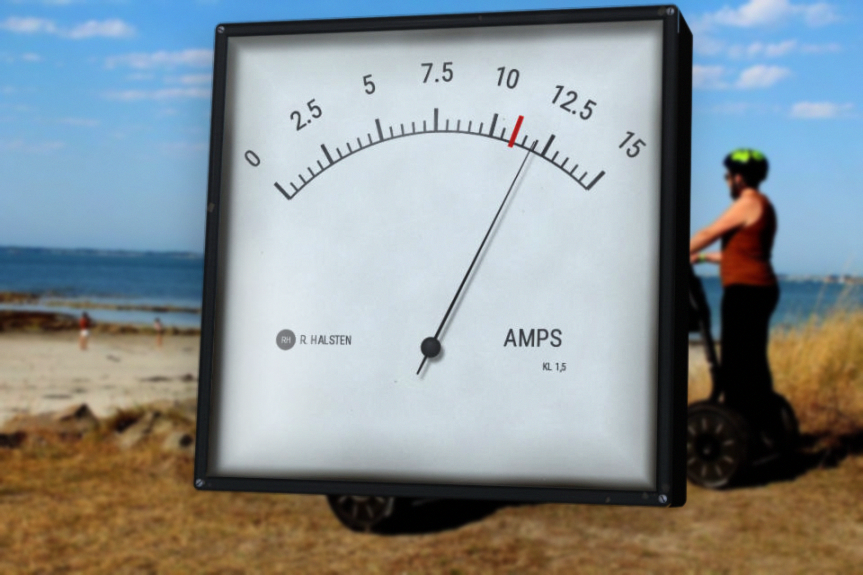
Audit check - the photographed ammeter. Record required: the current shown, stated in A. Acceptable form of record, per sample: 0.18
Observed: 12
